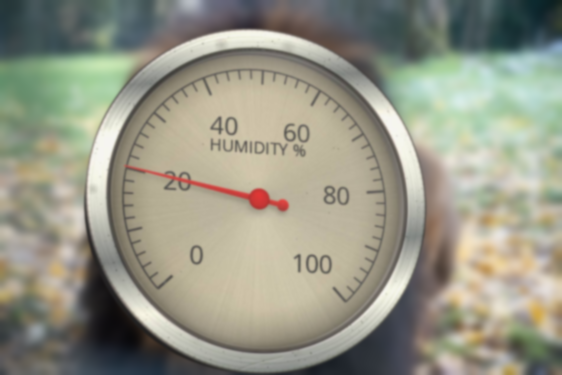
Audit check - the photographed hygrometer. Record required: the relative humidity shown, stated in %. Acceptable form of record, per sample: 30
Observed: 20
